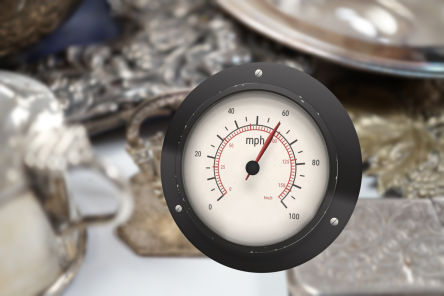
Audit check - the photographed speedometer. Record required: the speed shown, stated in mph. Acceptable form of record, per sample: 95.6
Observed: 60
